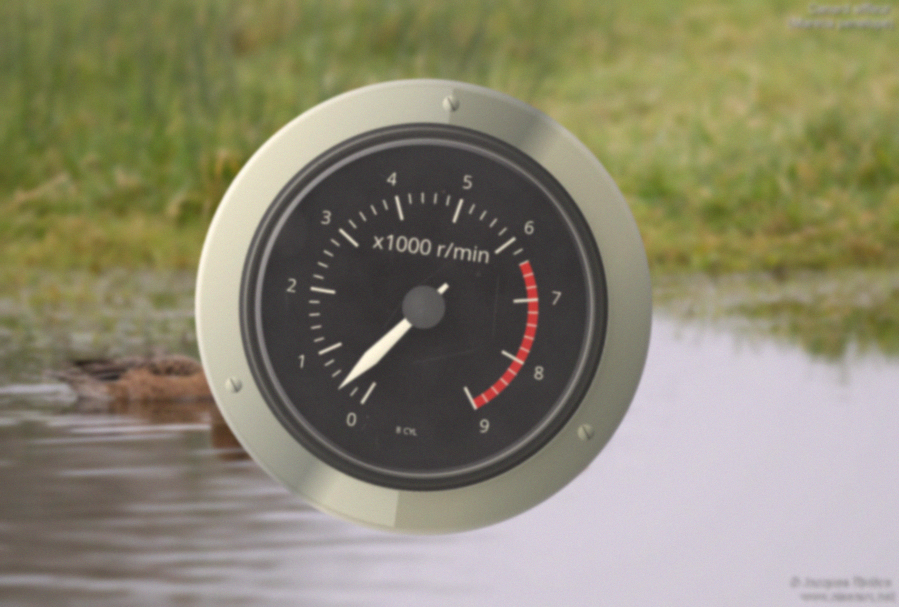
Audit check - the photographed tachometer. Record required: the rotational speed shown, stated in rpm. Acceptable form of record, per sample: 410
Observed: 400
